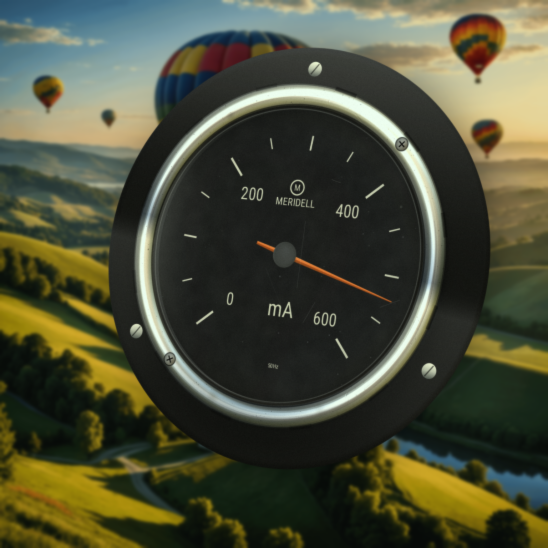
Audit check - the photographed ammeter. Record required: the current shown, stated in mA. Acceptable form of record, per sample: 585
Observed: 525
